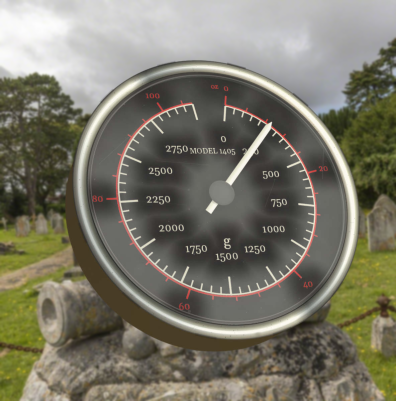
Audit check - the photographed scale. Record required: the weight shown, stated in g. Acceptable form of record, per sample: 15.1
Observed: 250
